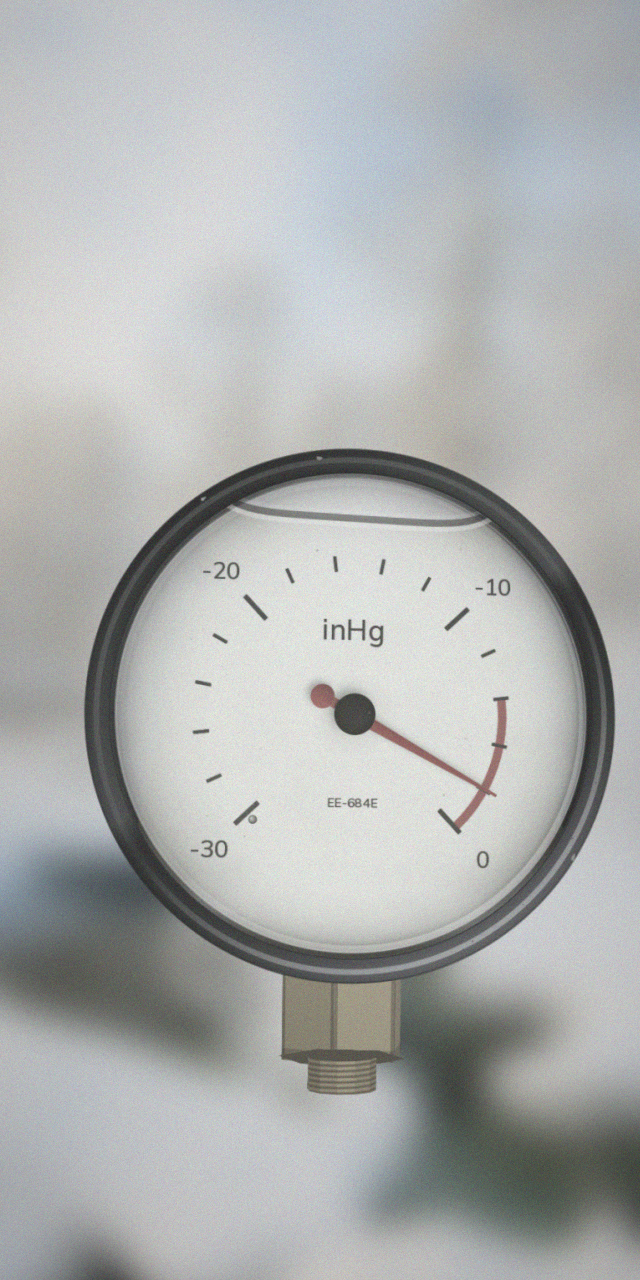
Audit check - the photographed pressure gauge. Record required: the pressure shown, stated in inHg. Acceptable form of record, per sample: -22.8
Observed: -2
